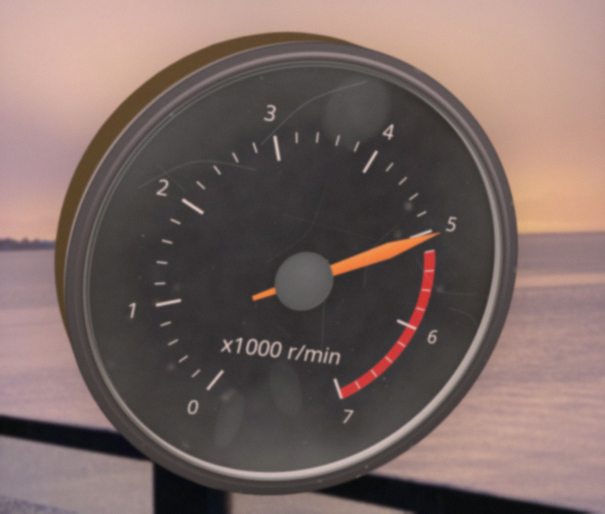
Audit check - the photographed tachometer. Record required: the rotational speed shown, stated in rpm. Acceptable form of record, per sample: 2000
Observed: 5000
